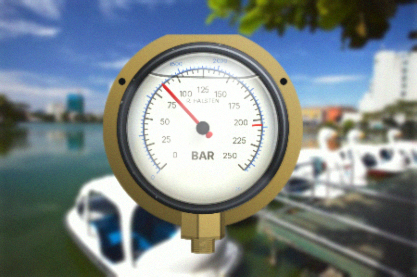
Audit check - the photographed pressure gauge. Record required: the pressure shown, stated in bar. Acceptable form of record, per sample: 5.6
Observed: 85
